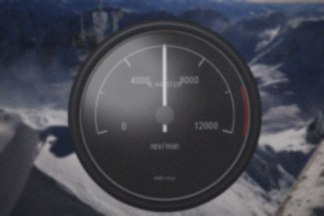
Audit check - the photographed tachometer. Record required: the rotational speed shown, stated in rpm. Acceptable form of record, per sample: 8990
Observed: 6000
